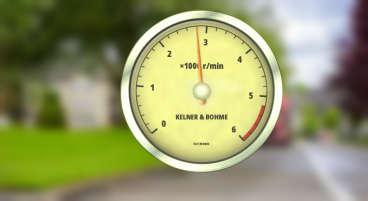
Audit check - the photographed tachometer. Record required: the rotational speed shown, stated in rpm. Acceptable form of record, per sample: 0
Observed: 2800
